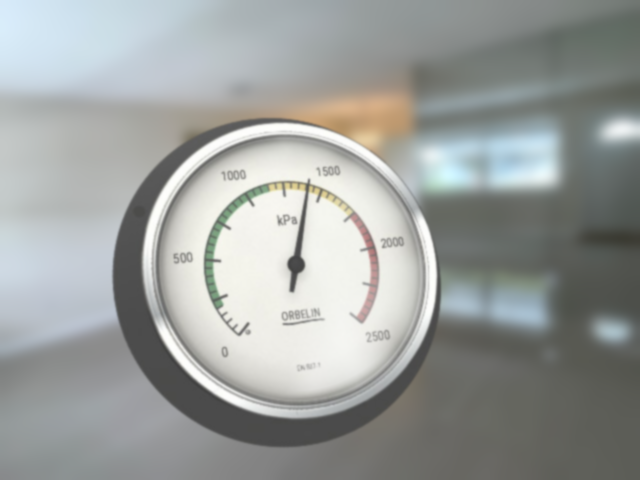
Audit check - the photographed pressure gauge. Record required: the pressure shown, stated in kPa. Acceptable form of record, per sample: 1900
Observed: 1400
